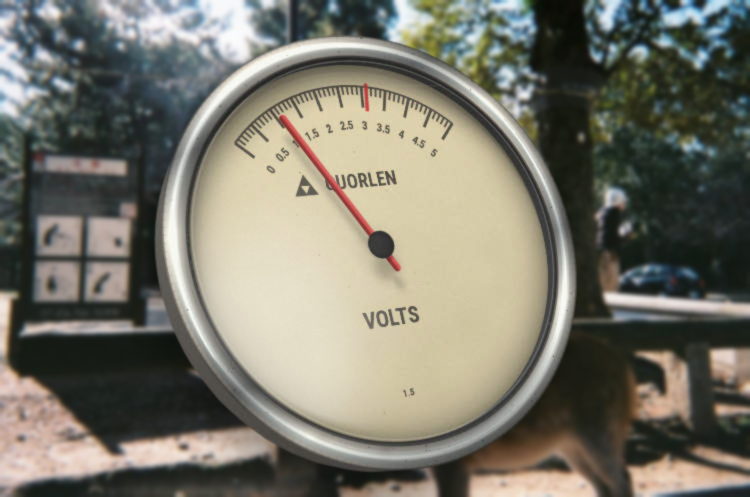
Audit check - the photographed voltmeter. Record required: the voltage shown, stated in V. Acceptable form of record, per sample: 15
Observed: 1
